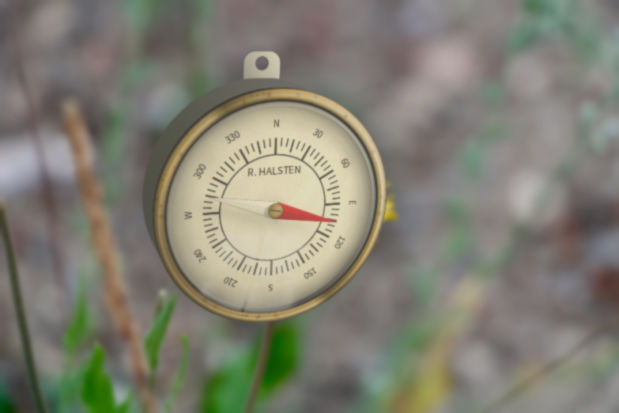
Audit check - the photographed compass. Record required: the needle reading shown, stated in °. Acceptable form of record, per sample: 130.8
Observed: 105
